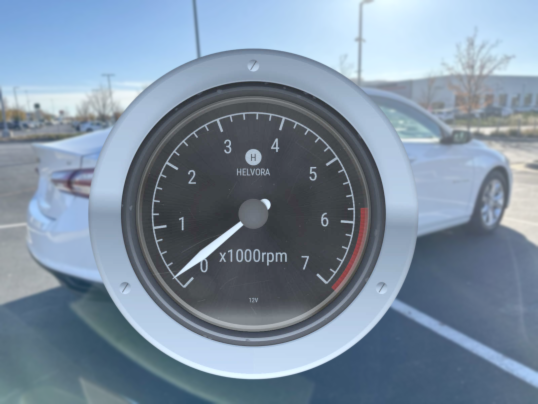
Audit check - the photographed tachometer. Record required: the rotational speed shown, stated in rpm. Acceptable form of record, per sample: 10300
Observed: 200
